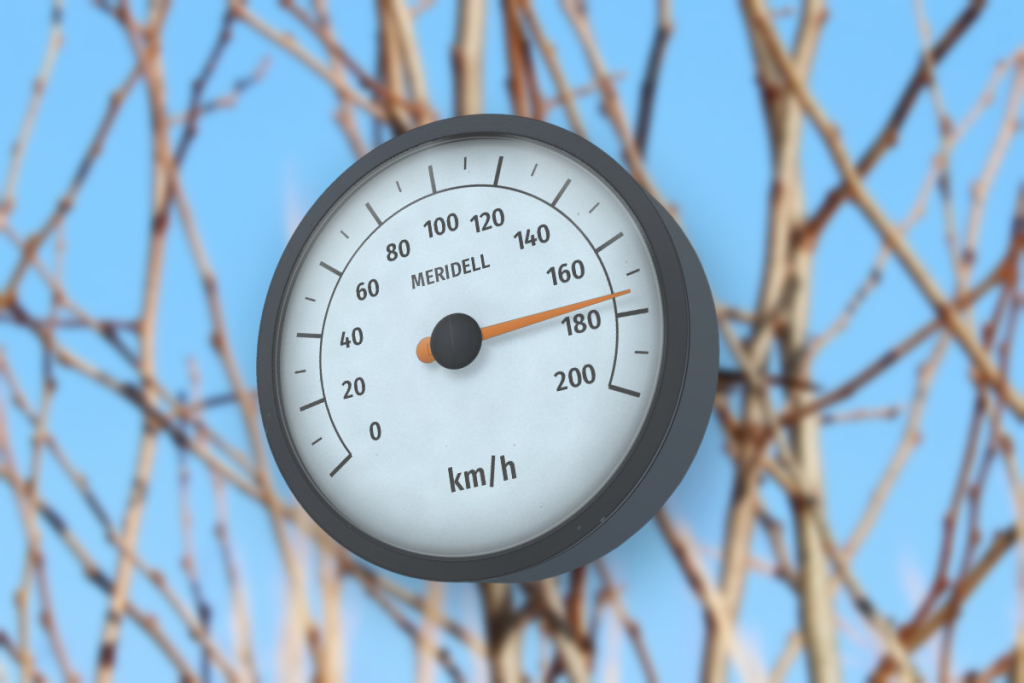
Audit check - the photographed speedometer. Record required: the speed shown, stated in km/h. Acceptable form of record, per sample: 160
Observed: 175
